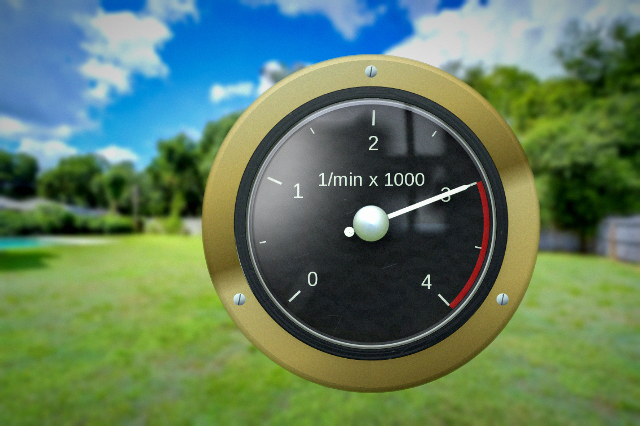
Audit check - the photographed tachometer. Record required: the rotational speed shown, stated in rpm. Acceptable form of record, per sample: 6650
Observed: 3000
